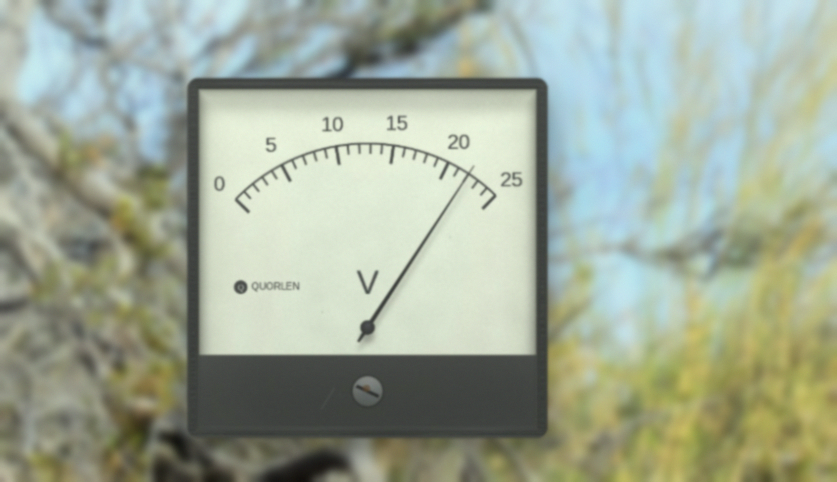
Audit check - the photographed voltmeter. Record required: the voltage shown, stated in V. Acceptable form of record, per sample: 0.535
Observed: 22
